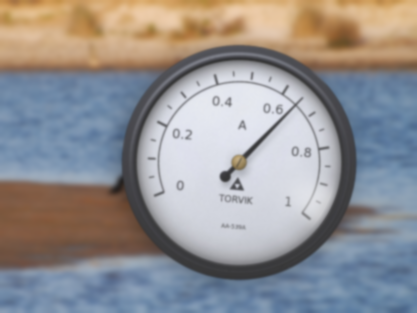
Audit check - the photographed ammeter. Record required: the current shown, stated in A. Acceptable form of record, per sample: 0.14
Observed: 0.65
